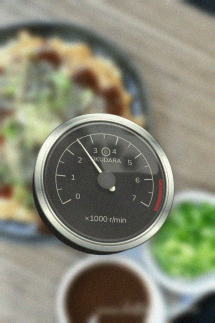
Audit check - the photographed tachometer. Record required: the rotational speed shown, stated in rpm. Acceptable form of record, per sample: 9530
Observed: 2500
